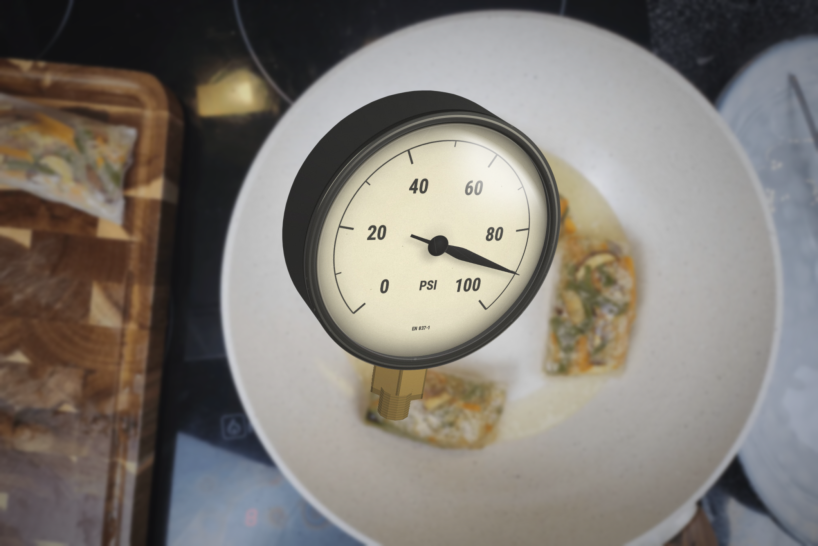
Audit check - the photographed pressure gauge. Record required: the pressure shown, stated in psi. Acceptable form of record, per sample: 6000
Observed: 90
